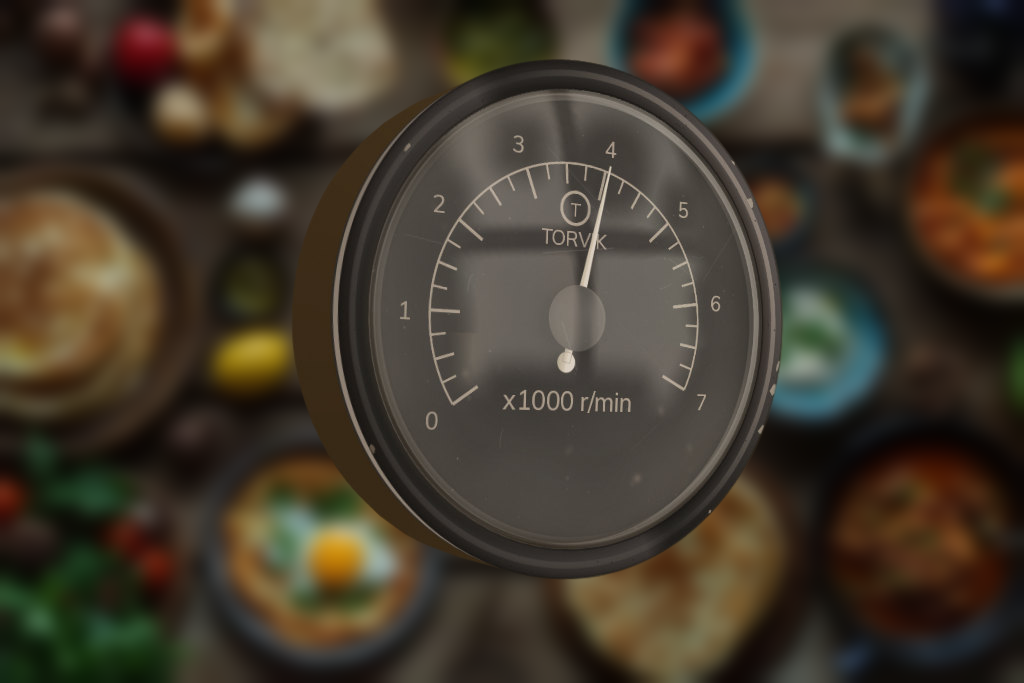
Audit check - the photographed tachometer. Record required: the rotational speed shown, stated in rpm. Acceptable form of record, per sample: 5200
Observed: 4000
